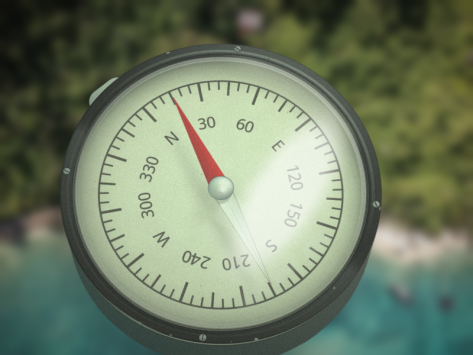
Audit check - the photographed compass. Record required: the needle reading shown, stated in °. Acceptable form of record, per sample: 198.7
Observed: 15
